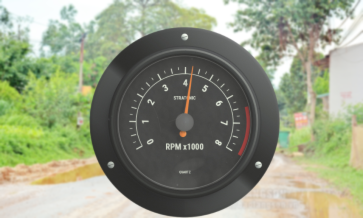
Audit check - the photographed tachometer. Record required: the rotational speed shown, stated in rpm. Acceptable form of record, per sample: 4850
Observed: 4250
